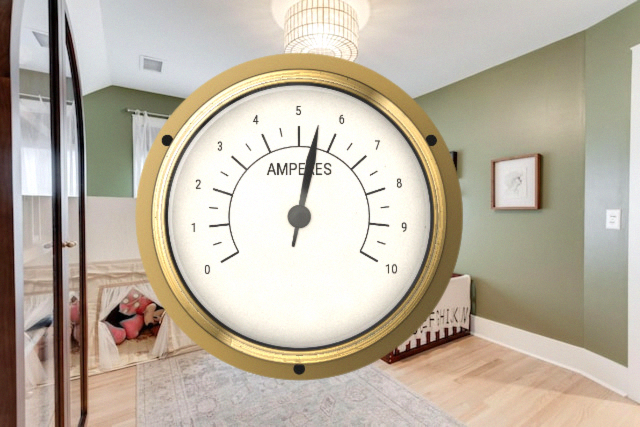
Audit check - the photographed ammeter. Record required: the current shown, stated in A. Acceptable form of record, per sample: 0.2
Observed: 5.5
